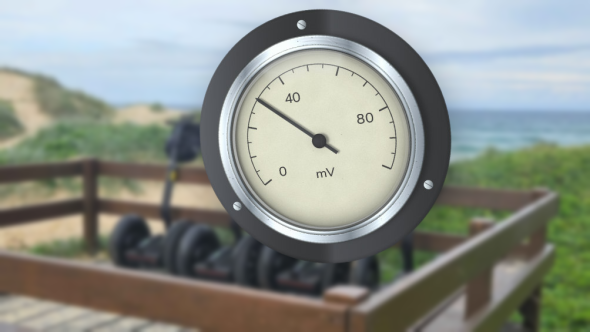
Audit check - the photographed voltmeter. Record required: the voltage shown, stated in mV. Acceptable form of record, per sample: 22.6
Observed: 30
